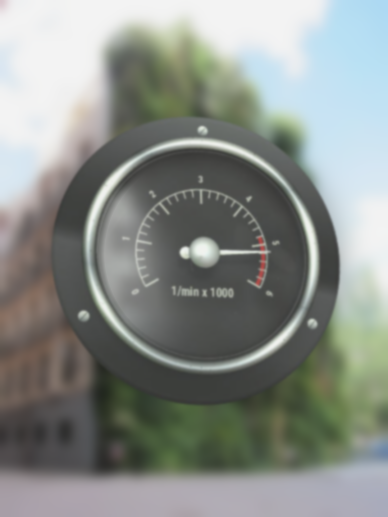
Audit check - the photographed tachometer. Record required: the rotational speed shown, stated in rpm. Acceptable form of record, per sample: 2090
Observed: 5200
